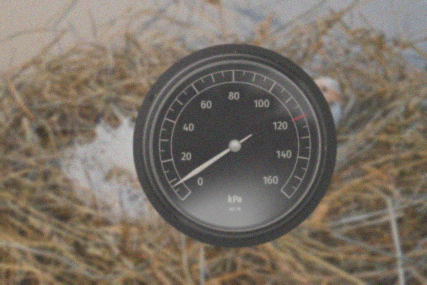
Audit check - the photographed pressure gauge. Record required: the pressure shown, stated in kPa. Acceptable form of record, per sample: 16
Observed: 7.5
